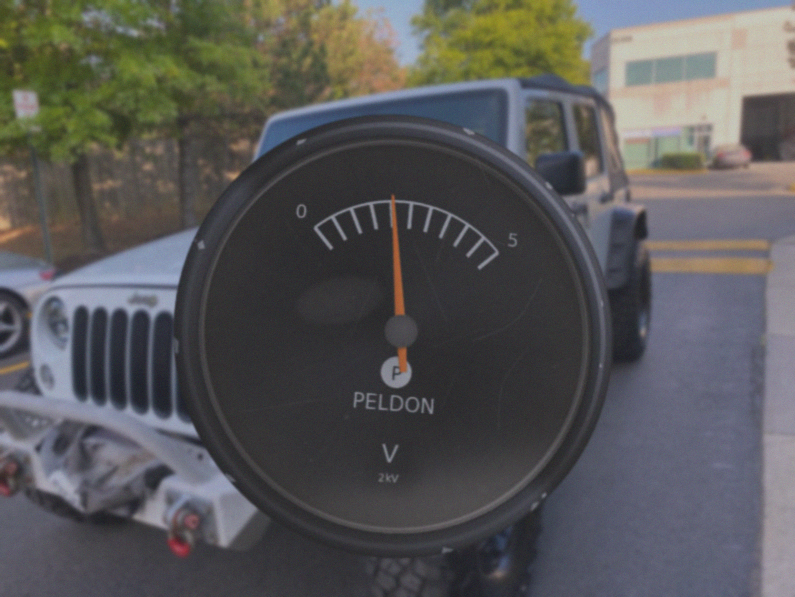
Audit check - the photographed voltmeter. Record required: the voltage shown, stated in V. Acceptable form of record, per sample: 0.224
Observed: 2
